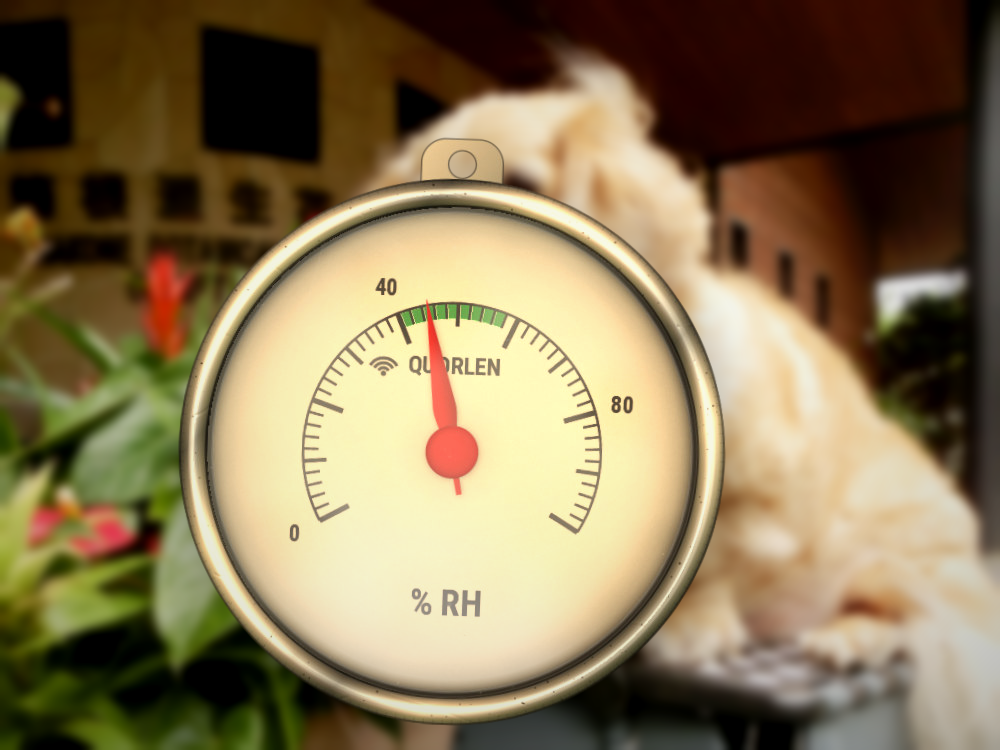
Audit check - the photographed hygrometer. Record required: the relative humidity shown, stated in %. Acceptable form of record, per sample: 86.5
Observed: 45
